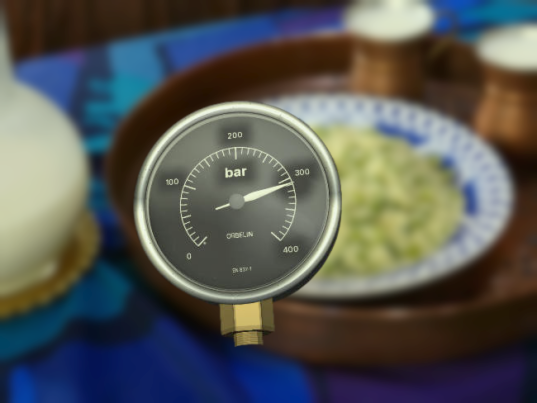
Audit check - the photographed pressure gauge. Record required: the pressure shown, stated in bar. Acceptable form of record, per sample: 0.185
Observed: 310
